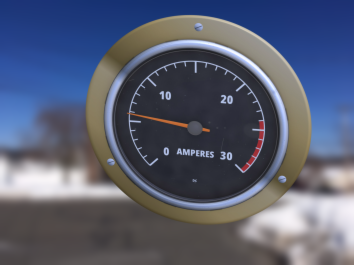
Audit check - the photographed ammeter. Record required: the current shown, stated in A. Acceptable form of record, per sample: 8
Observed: 6
